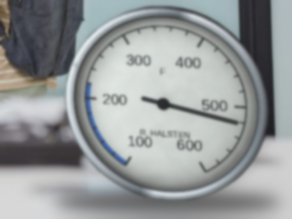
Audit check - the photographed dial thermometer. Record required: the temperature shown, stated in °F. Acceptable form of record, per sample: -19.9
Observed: 520
